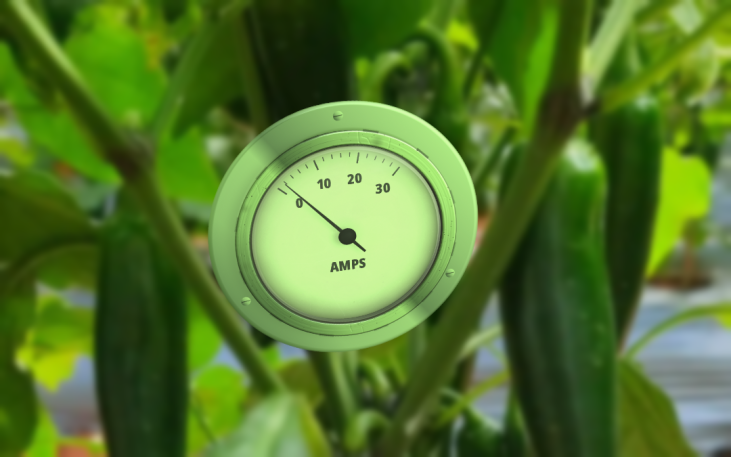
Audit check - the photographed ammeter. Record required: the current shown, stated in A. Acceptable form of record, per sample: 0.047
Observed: 2
